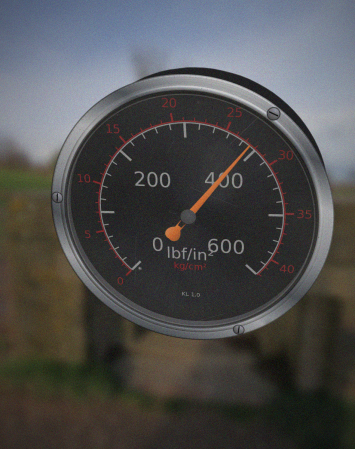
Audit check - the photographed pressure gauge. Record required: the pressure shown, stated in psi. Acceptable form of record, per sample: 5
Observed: 390
